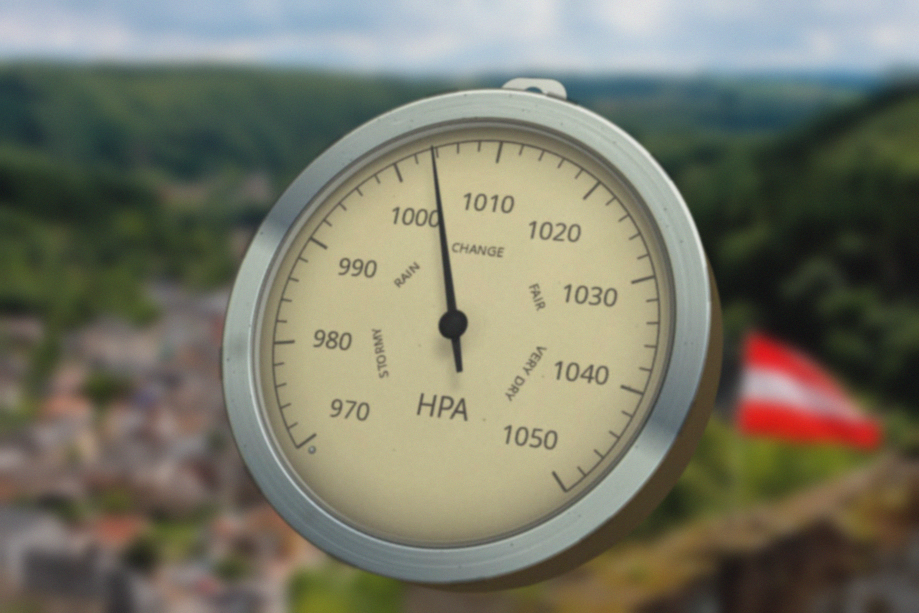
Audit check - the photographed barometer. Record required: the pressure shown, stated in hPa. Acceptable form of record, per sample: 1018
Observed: 1004
